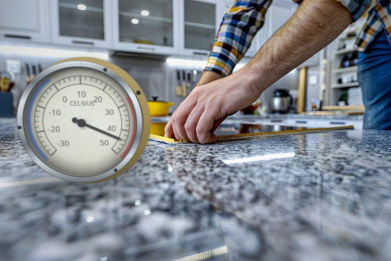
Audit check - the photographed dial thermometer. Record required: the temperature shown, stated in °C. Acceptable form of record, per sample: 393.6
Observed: 44
